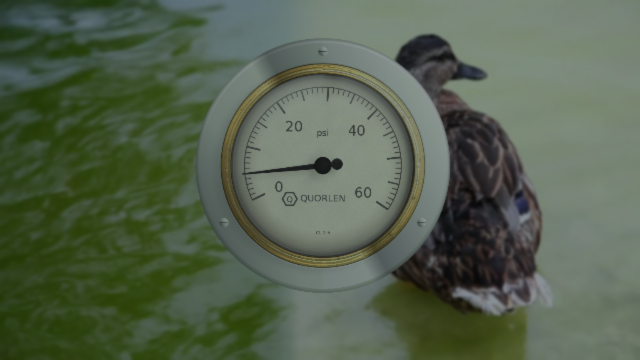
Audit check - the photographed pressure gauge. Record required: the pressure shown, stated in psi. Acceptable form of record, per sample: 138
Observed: 5
